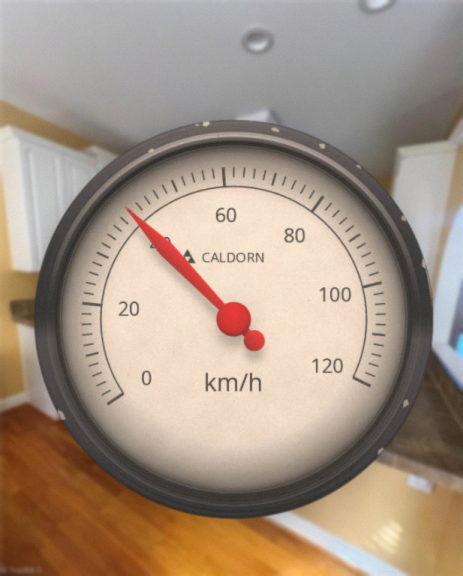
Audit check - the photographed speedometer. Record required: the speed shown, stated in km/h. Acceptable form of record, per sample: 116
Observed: 40
